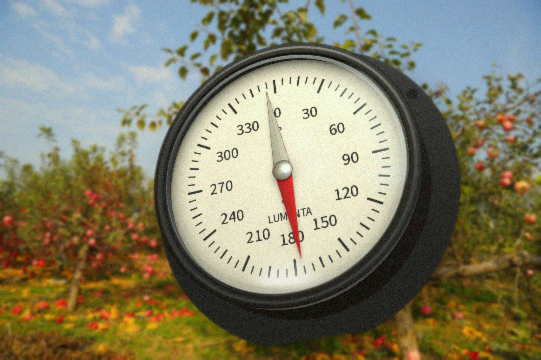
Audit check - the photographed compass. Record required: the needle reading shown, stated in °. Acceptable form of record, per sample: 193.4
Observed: 175
